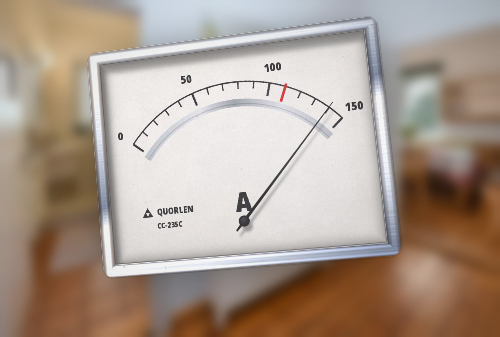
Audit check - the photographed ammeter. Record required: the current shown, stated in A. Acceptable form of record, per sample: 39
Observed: 140
